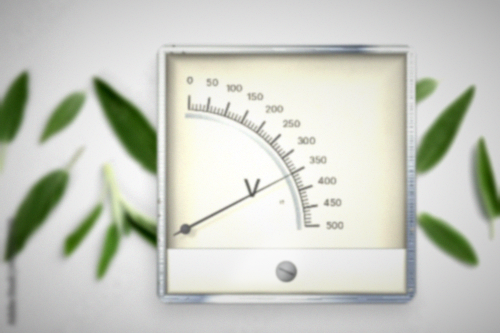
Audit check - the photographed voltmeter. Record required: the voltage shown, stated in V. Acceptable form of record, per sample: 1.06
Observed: 350
